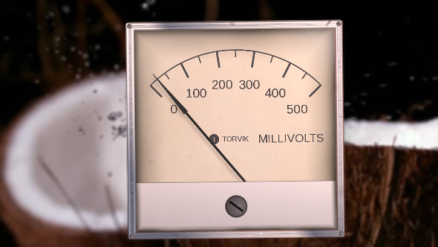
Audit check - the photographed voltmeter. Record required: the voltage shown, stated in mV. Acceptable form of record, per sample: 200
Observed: 25
